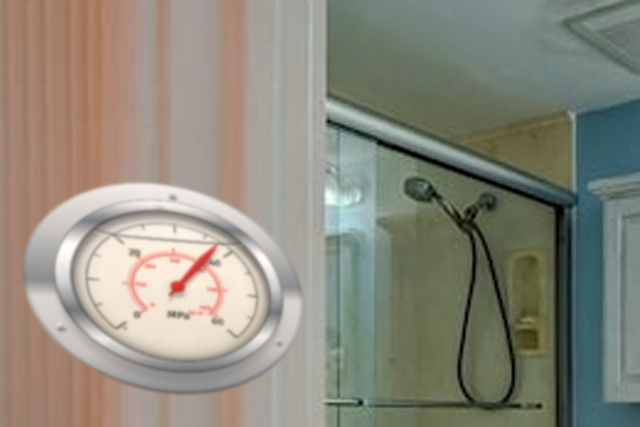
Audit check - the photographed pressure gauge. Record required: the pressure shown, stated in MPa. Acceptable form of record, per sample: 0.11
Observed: 37.5
